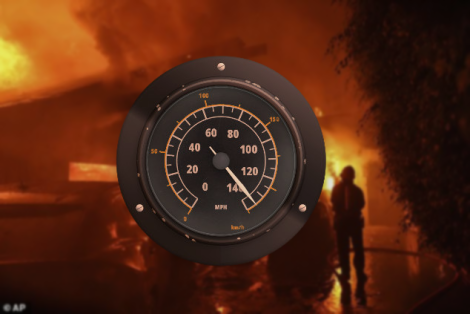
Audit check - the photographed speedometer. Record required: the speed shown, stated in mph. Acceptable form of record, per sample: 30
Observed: 135
